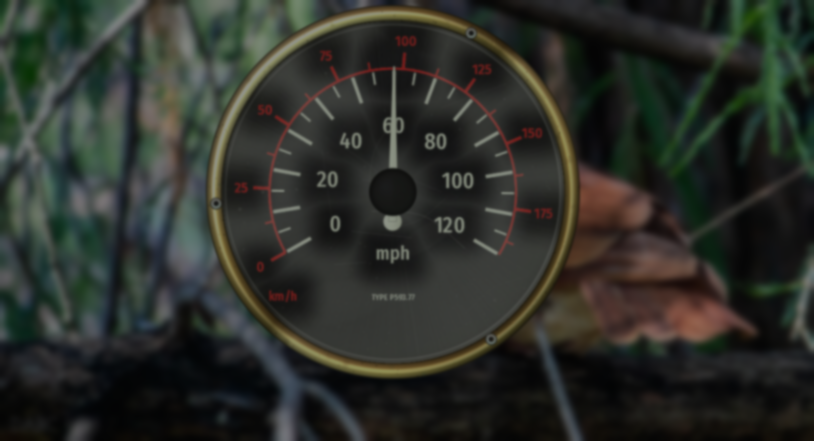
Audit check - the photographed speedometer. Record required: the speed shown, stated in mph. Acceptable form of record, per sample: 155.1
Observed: 60
